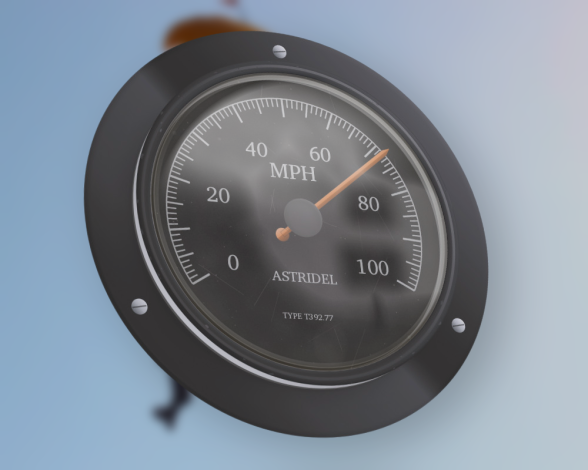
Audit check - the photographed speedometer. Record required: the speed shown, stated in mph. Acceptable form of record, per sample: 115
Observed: 72
